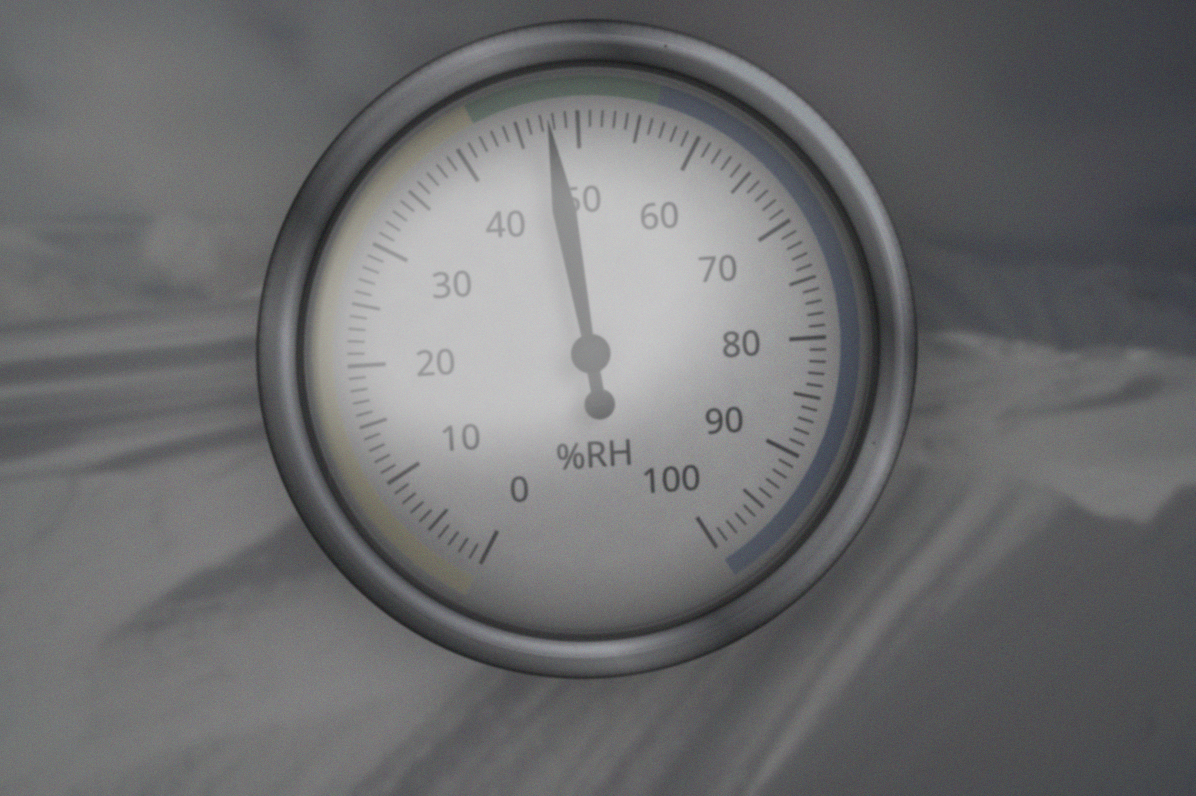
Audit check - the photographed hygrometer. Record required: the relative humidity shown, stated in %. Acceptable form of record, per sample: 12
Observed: 47.5
